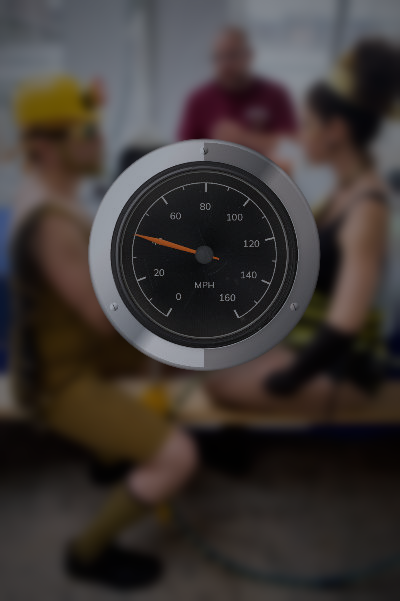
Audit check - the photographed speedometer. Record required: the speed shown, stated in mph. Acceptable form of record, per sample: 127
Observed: 40
